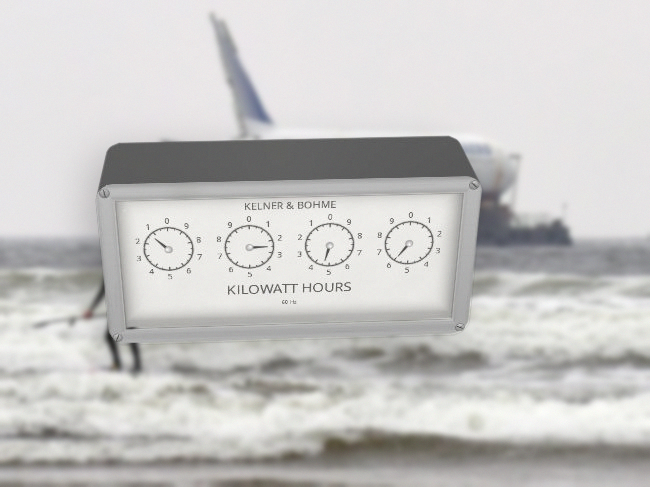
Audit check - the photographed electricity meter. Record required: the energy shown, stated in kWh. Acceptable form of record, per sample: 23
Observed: 1246
